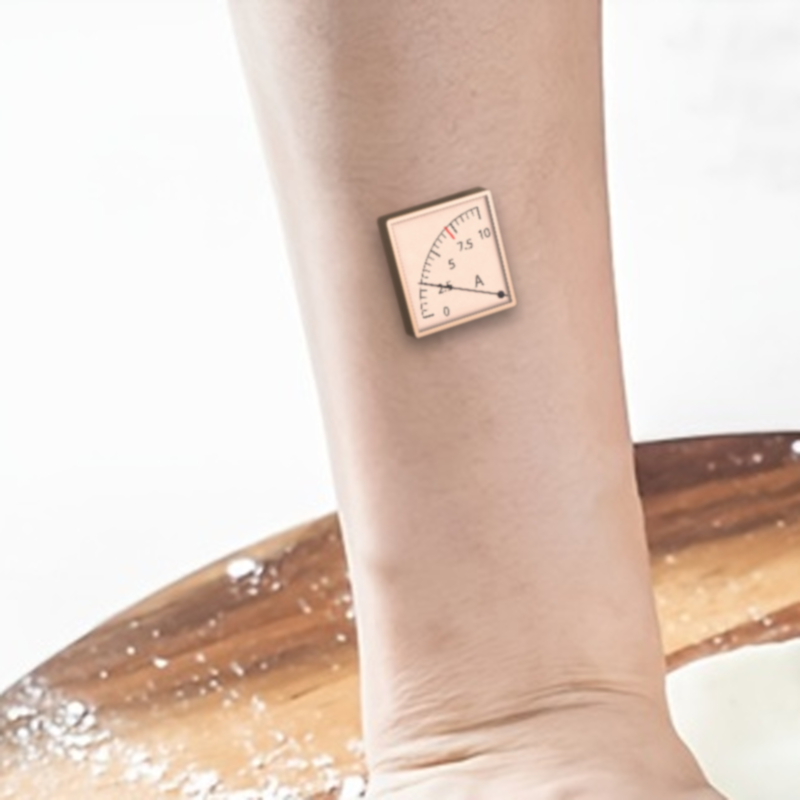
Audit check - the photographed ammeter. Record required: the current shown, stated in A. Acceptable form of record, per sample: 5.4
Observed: 2.5
